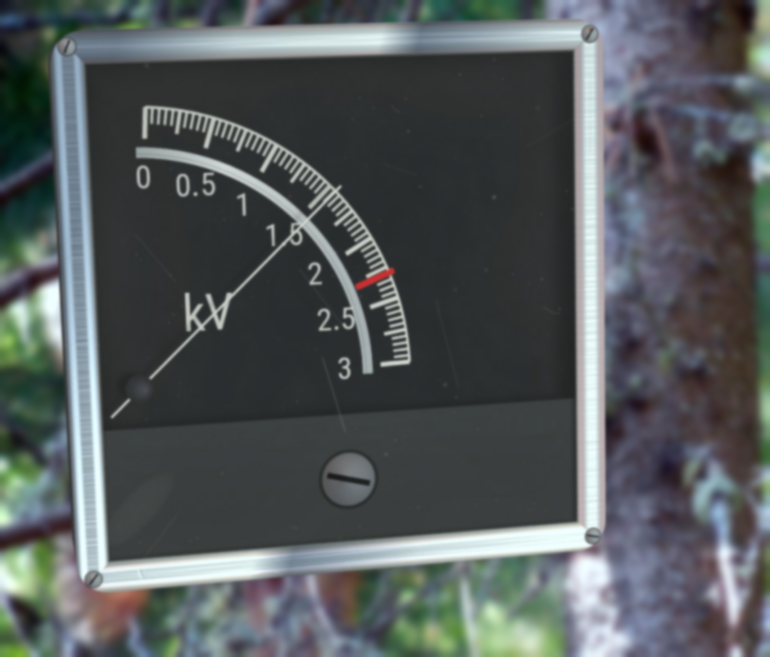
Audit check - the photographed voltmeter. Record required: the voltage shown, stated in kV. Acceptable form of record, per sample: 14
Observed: 1.55
